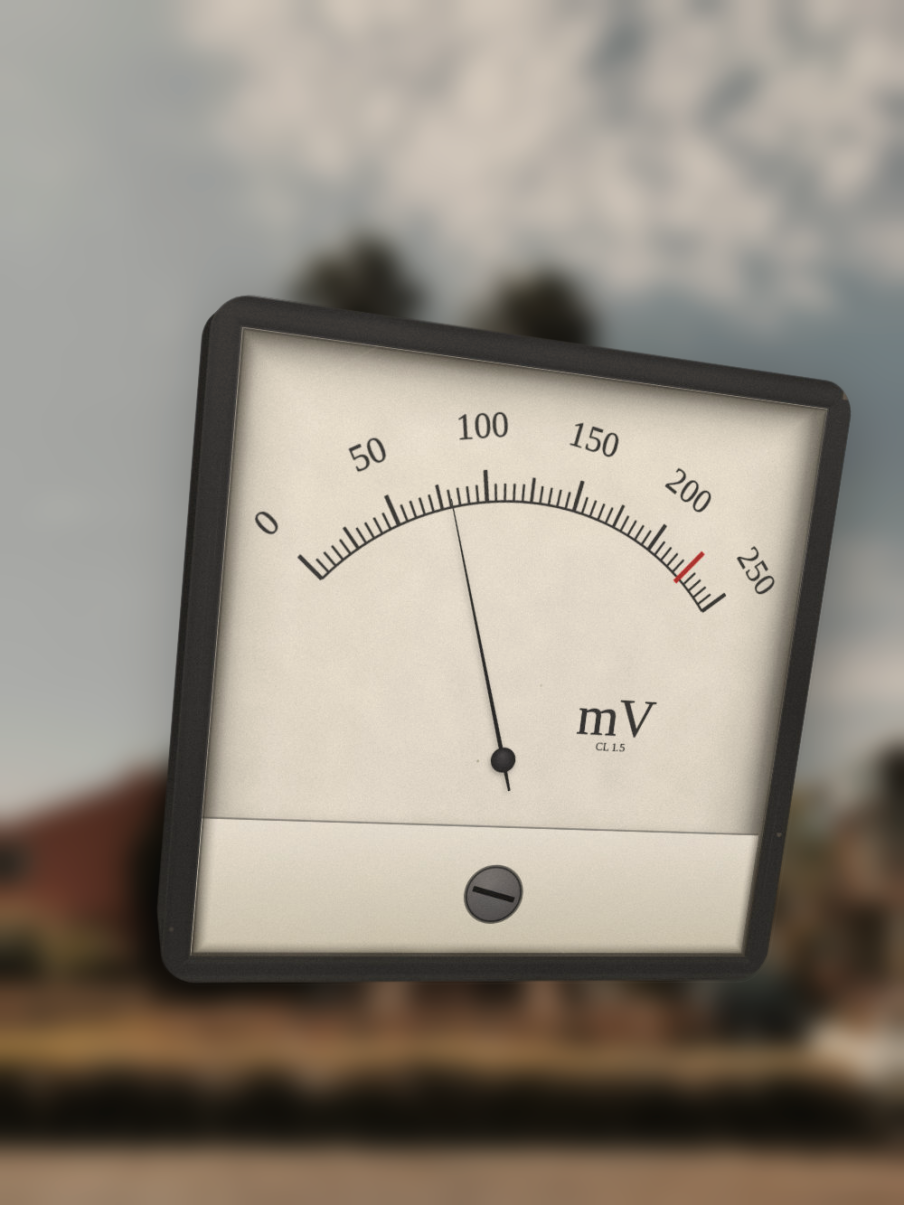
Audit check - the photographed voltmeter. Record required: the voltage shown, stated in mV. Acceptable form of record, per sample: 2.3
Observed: 80
